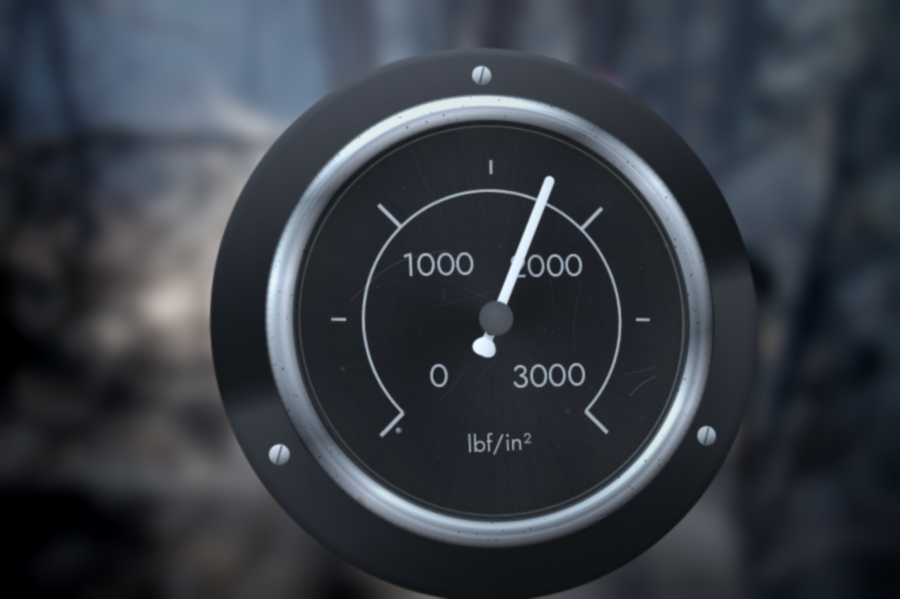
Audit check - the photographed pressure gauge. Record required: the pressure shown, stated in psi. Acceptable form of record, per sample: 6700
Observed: 1750
